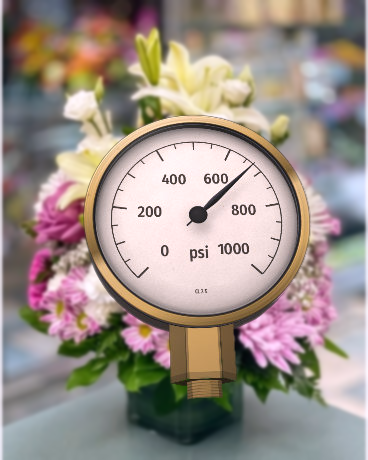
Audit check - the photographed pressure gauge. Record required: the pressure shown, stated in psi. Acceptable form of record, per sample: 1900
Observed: 675
